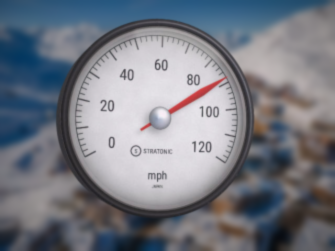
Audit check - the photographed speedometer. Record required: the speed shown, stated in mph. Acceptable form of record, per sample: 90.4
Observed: 88
